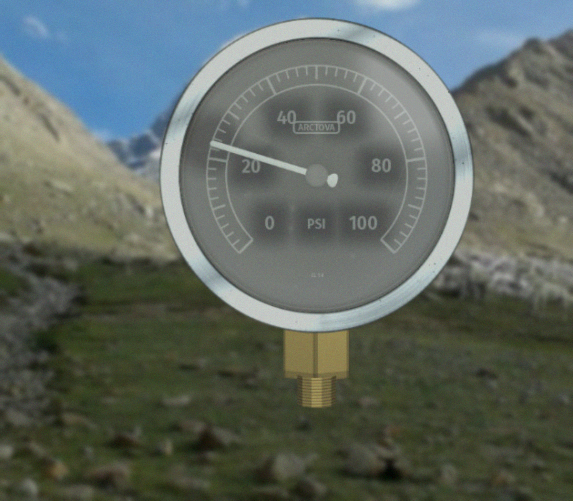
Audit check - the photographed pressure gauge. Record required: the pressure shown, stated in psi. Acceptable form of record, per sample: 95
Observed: 23
